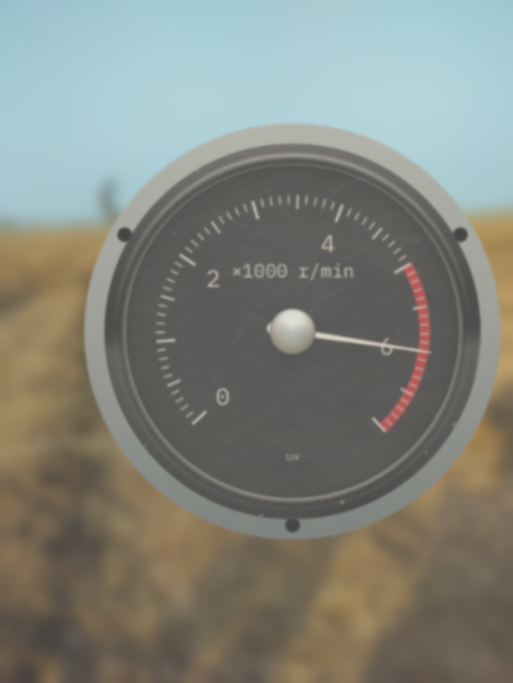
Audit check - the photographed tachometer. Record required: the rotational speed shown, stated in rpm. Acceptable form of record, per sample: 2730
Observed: 6000
